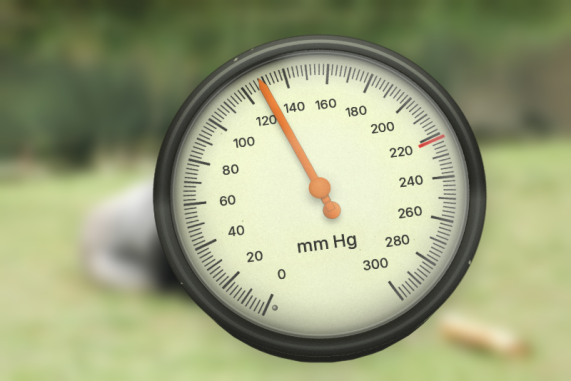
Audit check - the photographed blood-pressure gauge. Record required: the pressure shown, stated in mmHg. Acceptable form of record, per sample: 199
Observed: 128
